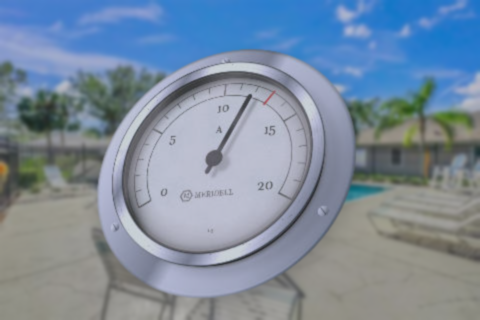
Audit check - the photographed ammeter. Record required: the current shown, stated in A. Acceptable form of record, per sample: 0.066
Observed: 12
